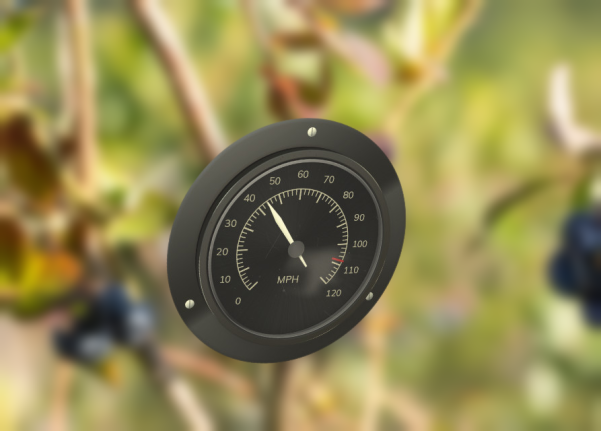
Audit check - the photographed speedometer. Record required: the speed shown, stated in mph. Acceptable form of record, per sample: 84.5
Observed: 44
